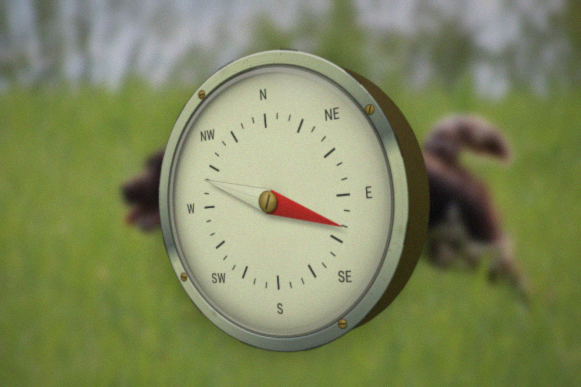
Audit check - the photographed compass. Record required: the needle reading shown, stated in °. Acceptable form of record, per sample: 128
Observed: 110
